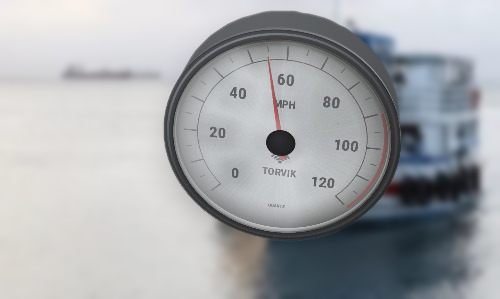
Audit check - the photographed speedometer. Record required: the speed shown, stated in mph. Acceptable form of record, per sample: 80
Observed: 55
